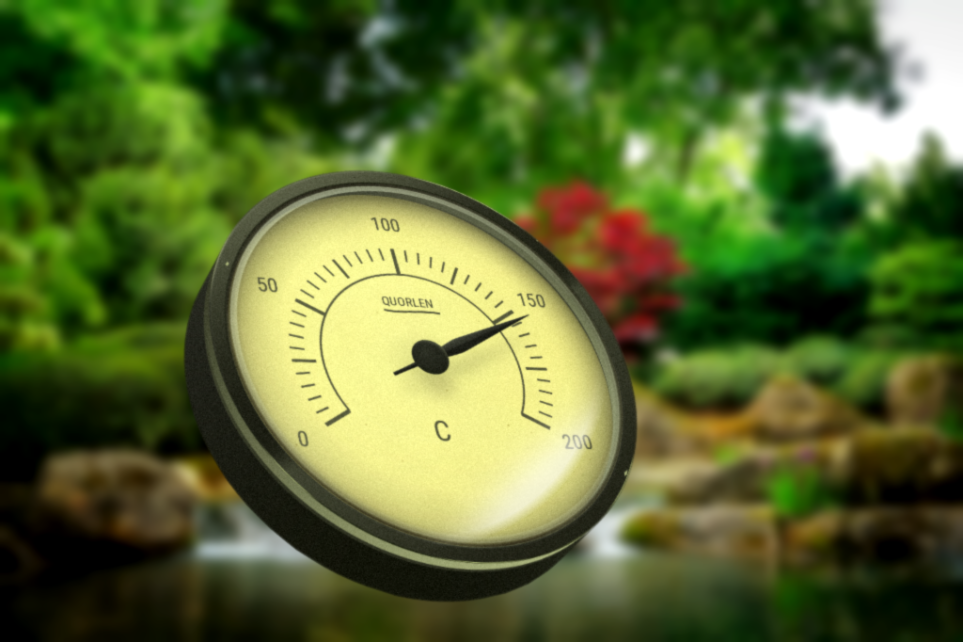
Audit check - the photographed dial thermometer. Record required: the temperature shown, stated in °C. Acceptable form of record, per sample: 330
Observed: 155
